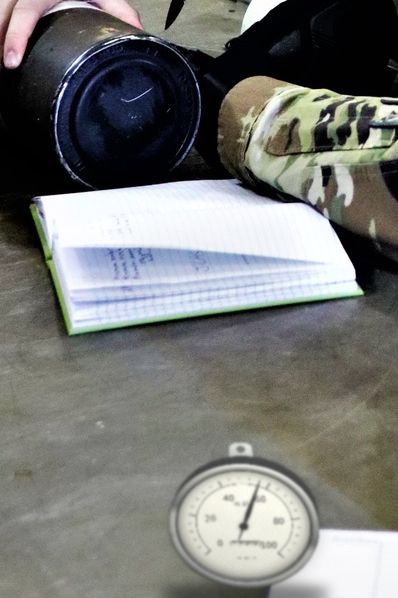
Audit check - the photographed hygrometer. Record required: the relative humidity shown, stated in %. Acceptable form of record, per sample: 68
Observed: 56
